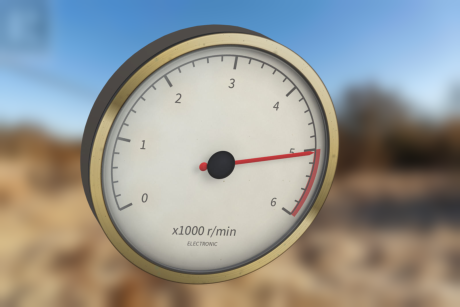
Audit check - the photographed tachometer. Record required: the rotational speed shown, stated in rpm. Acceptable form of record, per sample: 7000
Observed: 5000
